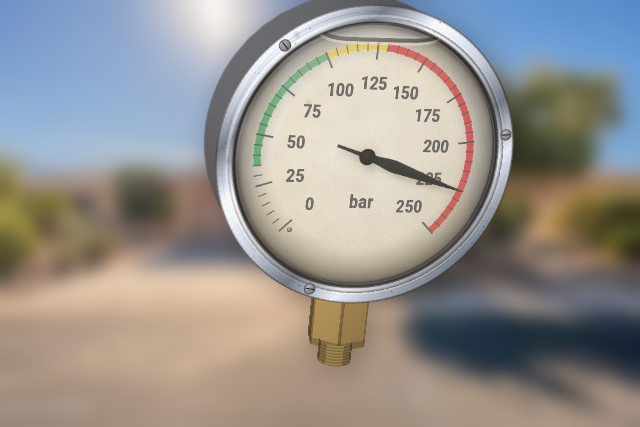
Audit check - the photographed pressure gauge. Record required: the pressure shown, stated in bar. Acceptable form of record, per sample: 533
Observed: 225
